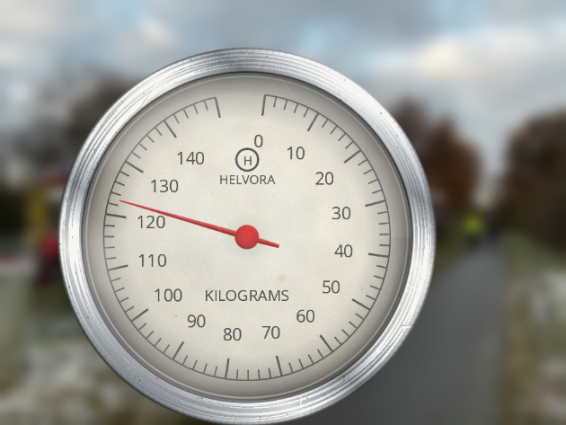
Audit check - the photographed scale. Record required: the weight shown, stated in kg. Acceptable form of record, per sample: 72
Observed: 123
